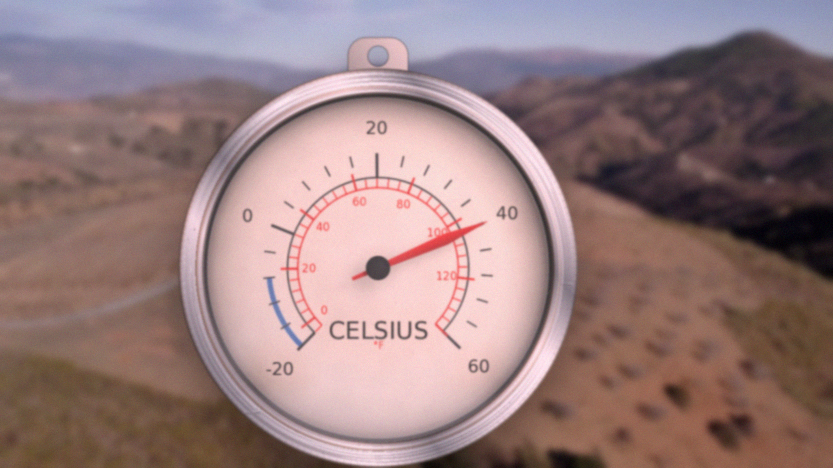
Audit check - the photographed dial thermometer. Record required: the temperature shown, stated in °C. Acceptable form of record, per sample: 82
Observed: 40
